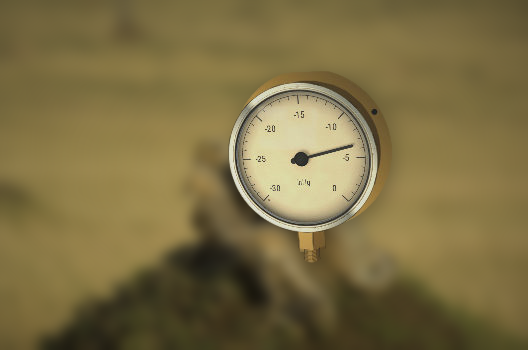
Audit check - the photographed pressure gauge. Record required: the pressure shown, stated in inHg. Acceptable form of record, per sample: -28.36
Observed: -6.5
